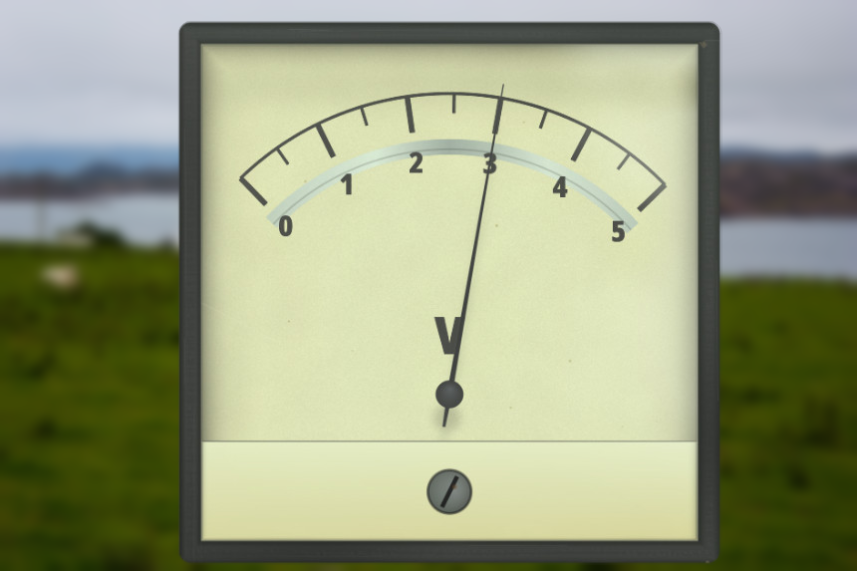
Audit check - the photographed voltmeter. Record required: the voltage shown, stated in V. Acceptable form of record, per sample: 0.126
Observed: 3
